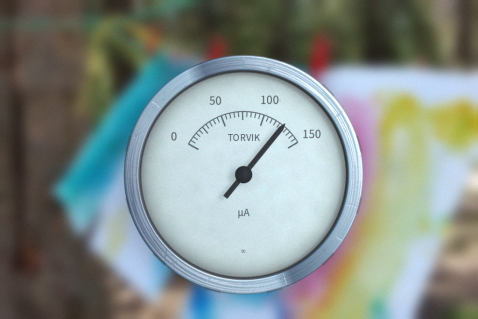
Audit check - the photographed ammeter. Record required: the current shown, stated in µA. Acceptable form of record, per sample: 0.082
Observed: 125
